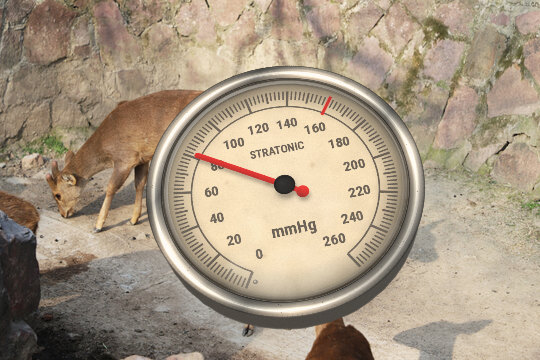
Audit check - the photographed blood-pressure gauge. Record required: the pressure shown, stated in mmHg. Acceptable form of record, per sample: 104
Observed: 80
